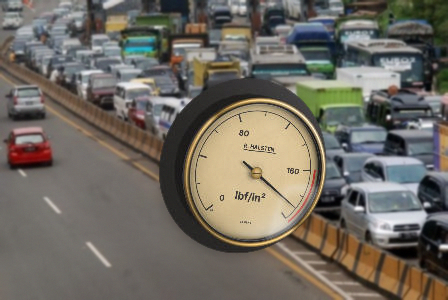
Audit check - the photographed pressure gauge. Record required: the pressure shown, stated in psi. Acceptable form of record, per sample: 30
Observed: 190
